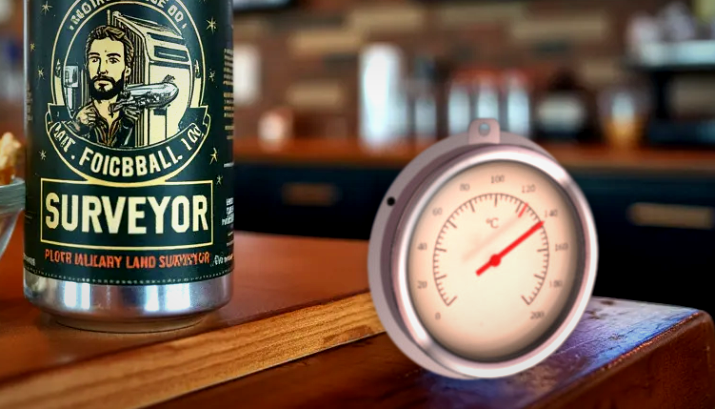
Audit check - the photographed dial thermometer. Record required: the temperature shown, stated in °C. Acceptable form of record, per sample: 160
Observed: 140
